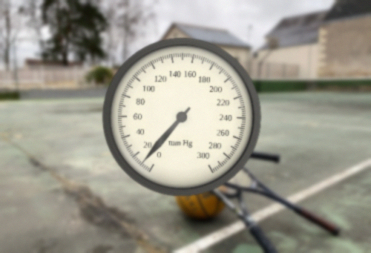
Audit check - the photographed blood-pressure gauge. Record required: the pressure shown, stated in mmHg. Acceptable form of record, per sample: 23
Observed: 10
